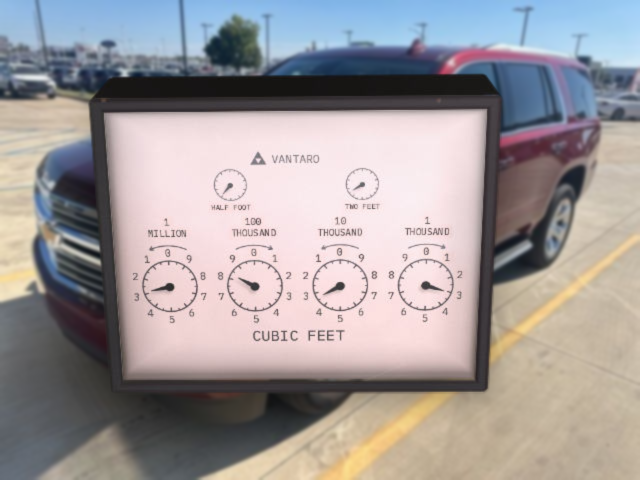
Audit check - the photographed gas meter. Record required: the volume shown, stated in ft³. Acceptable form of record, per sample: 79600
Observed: 283300
